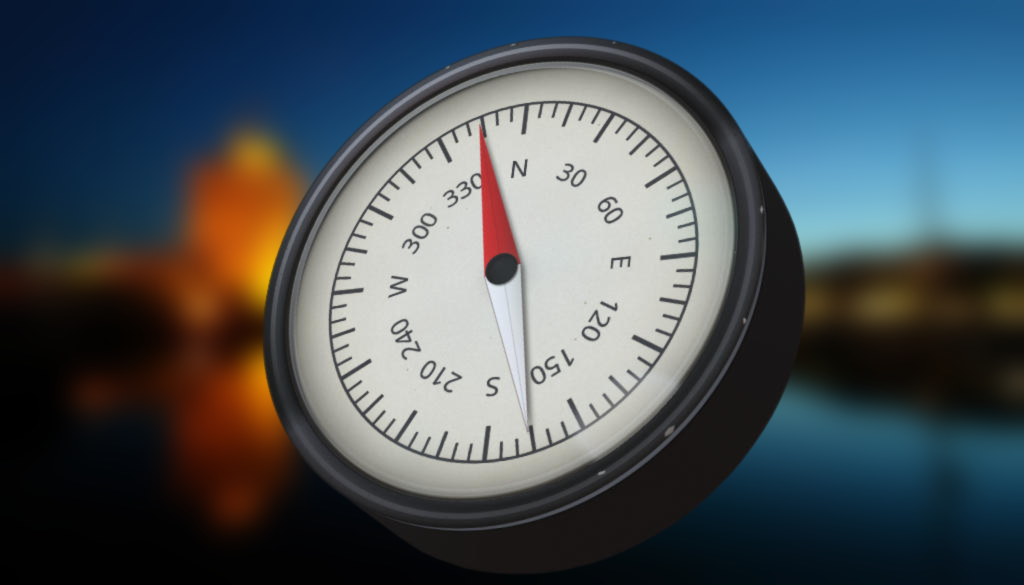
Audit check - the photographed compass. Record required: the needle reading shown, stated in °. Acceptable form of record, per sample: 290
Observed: 345
